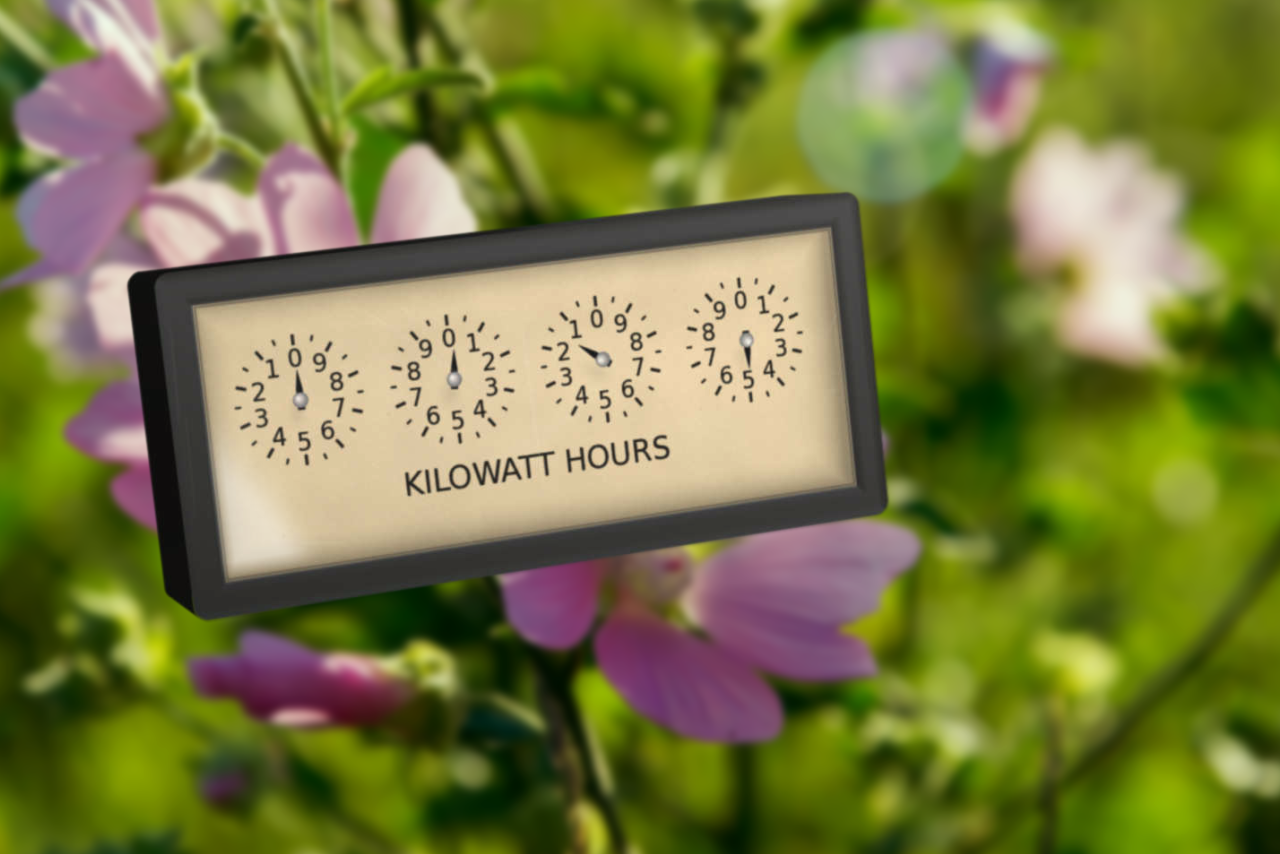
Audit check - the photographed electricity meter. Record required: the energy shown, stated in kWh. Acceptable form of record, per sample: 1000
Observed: 15
